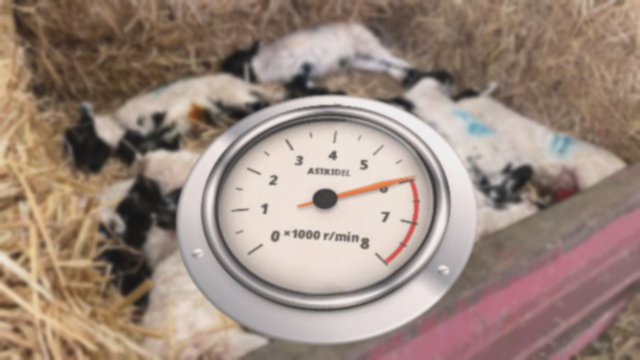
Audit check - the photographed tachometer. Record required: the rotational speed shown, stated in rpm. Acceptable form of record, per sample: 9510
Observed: 6000
